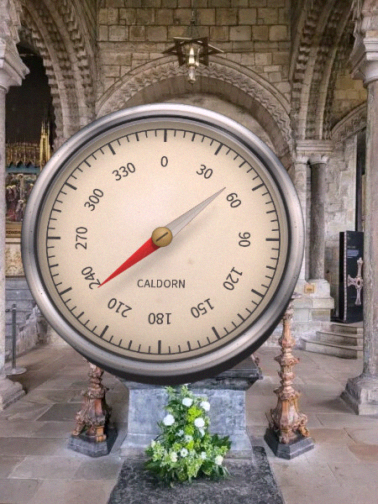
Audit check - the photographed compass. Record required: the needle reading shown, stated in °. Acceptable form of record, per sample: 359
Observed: 230
